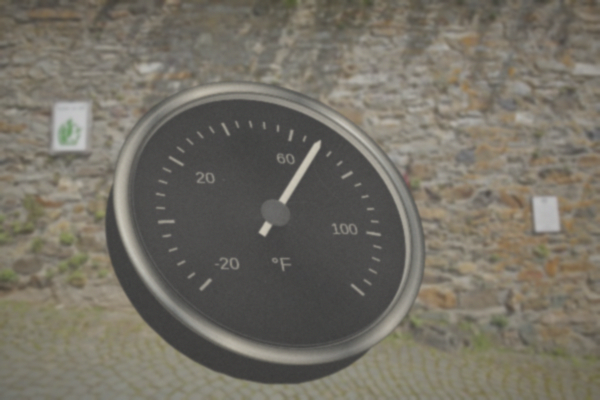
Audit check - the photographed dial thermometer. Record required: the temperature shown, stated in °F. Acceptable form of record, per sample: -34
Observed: 68
